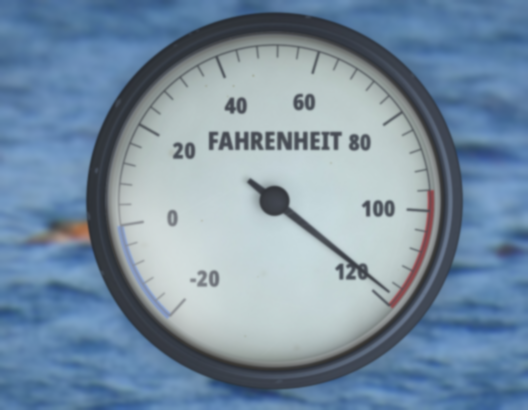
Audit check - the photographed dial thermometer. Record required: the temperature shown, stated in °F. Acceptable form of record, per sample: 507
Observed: 118
